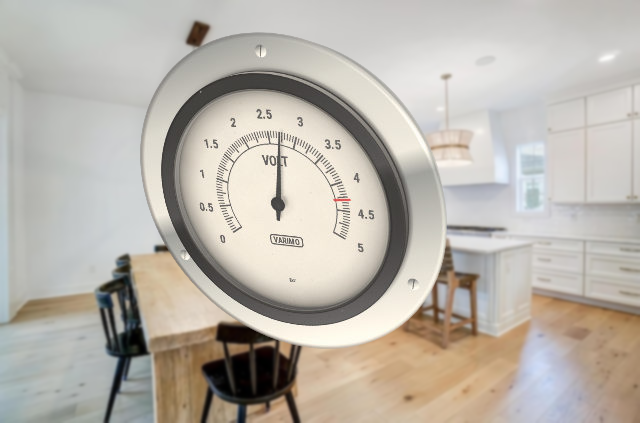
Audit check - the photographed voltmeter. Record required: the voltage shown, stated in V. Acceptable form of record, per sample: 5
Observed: 2.75
